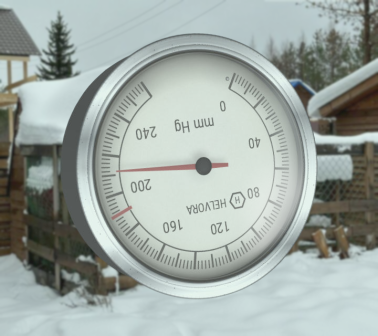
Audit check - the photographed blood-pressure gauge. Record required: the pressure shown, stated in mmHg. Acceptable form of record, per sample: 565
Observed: 212
